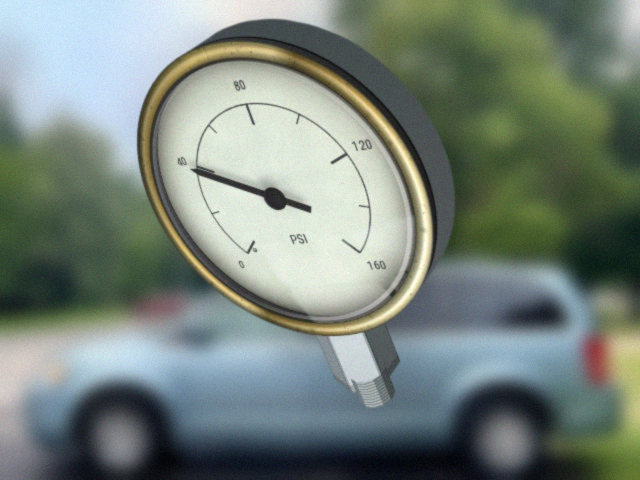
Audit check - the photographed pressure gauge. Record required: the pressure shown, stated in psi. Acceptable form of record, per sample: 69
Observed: 40
